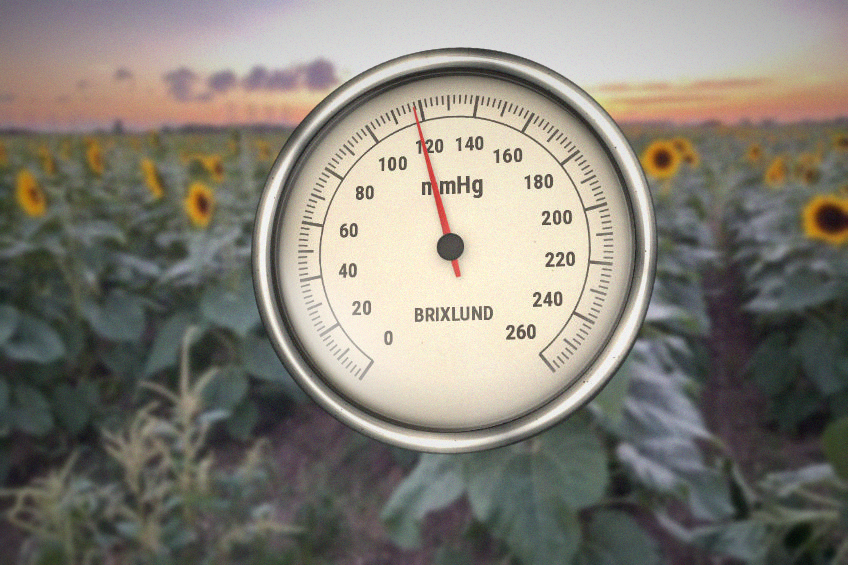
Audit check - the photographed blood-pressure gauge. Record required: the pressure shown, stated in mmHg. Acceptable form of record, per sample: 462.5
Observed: 118
